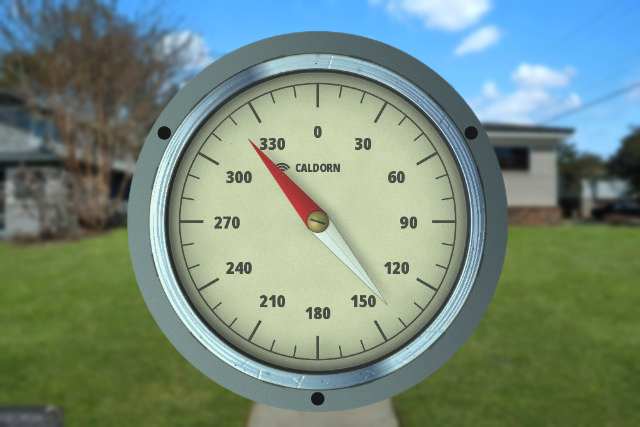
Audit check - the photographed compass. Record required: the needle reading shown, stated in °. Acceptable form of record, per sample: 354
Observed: 320
